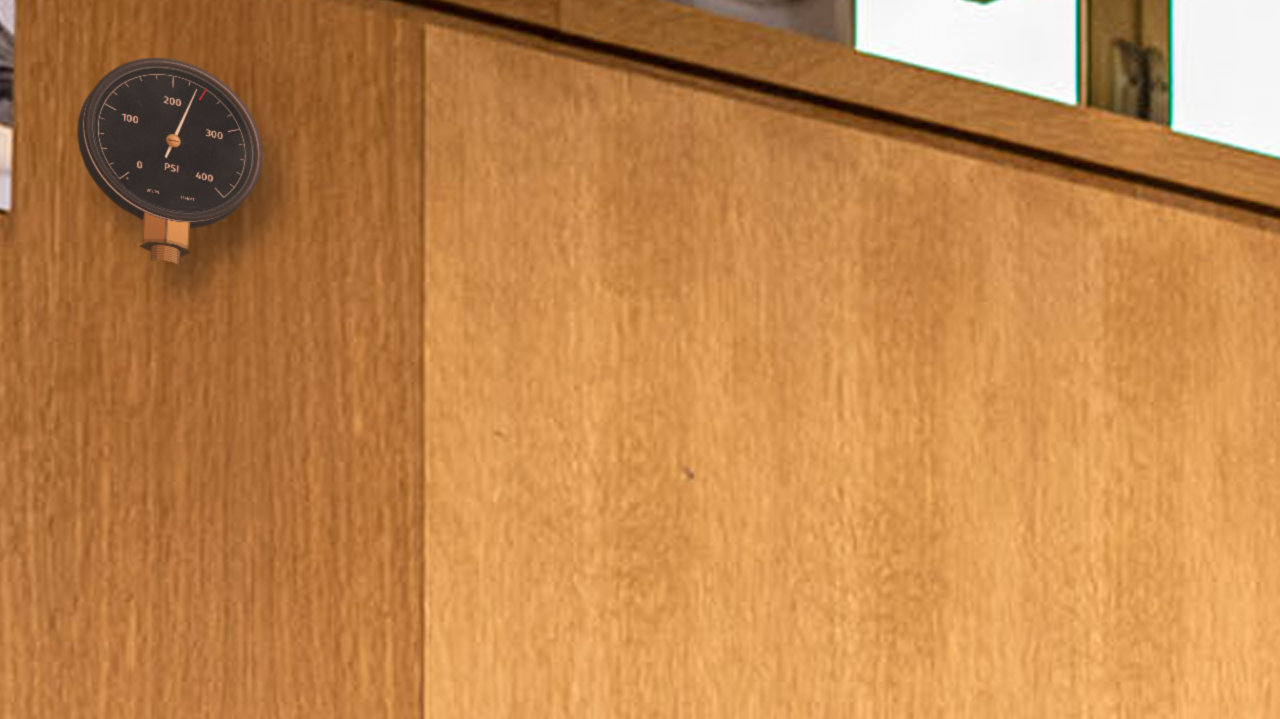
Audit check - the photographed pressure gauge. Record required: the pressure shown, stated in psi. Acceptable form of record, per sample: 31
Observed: 230
